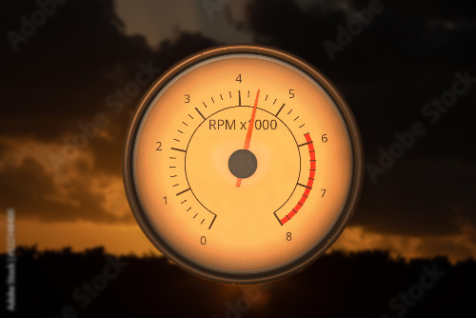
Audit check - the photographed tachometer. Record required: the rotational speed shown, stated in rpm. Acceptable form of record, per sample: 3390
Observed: 4400
